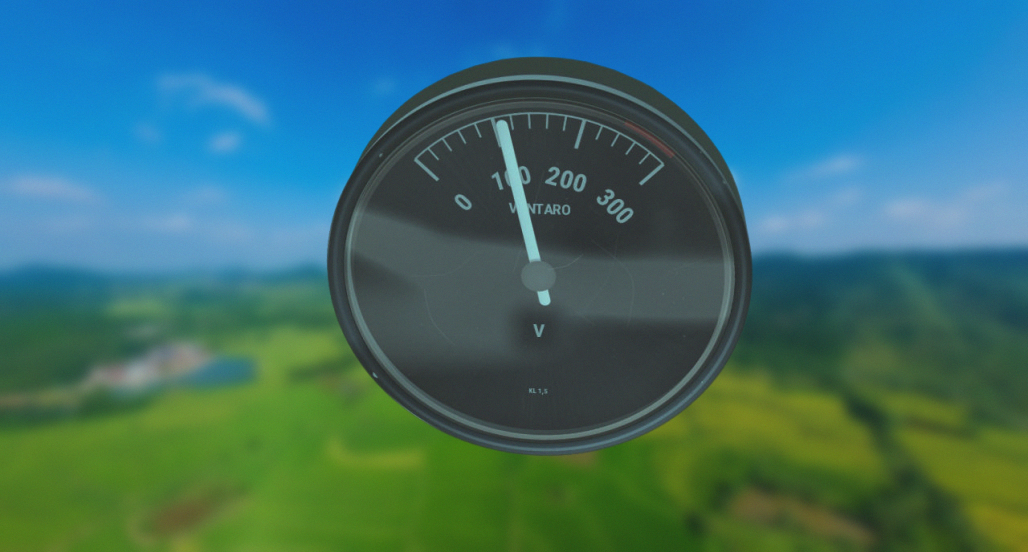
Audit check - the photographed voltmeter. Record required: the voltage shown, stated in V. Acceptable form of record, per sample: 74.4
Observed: 110
